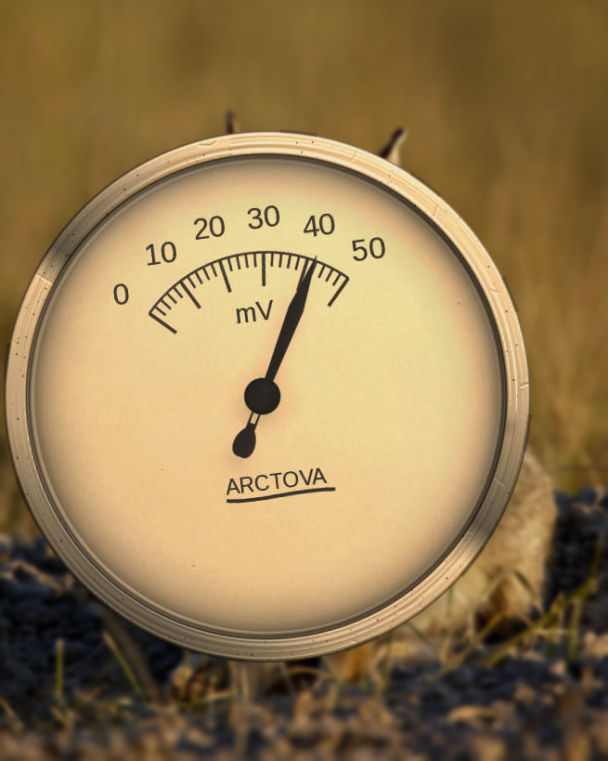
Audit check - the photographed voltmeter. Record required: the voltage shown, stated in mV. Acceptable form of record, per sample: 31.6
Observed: 42
